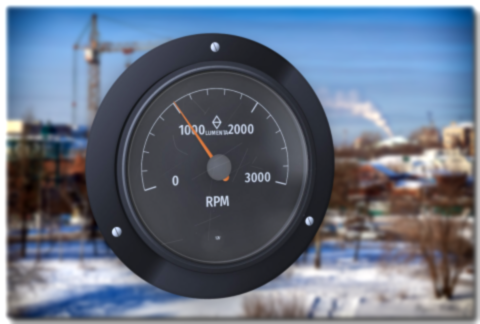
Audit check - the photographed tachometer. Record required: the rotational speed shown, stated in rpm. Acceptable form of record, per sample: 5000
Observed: 1000
